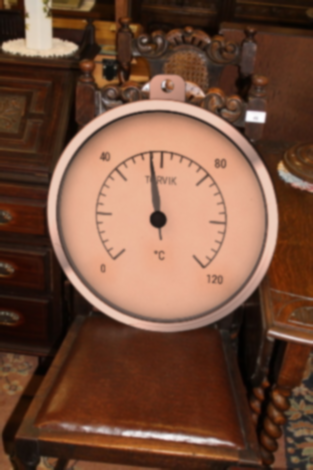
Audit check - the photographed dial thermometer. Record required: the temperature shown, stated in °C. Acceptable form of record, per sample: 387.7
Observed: 56
